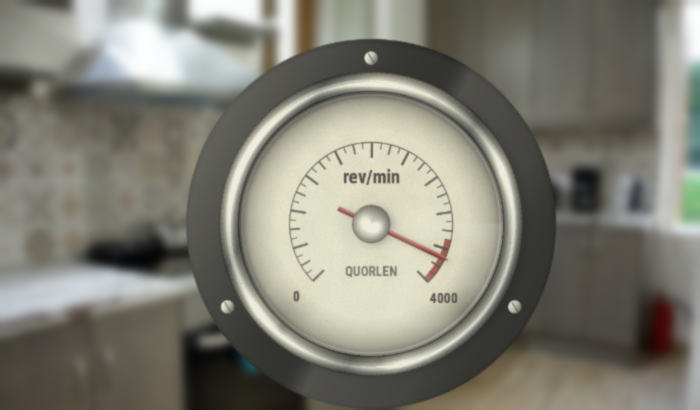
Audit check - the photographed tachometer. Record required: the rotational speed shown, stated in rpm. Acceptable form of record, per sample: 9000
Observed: 3700
